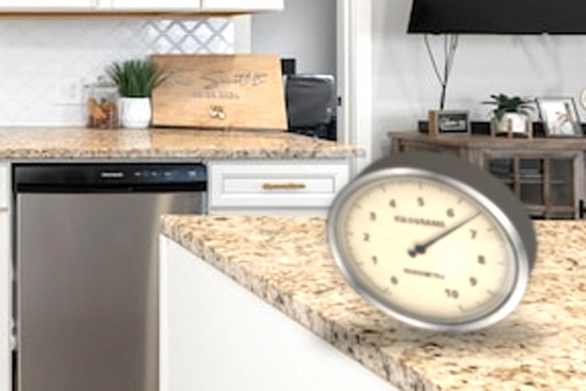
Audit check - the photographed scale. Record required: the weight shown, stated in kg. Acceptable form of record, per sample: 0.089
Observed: 6.5
